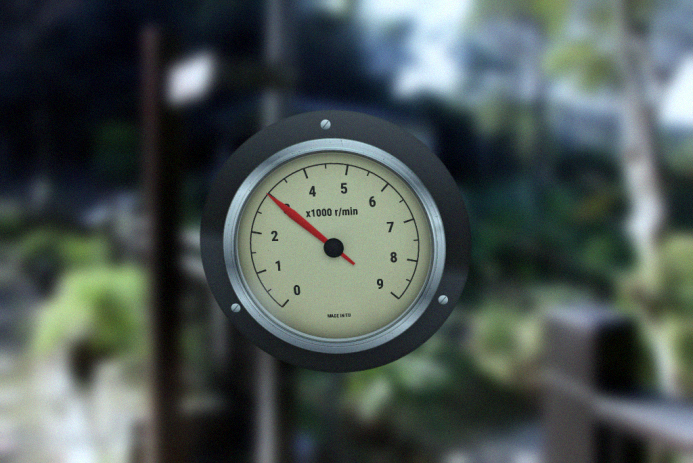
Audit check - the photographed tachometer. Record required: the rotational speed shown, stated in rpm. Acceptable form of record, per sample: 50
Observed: 3000
